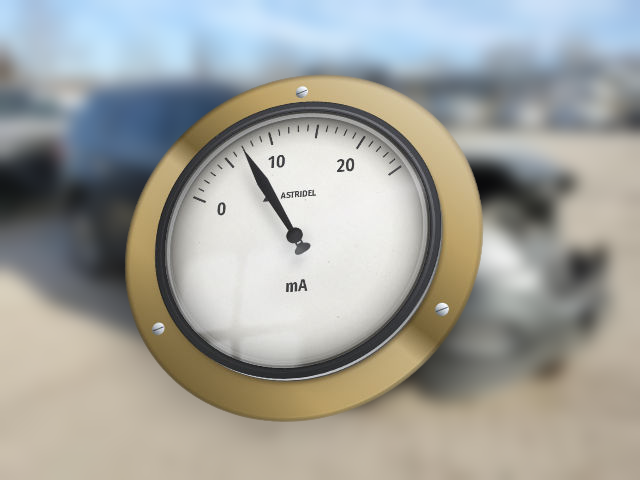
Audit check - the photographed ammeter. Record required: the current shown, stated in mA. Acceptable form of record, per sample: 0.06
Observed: 7
